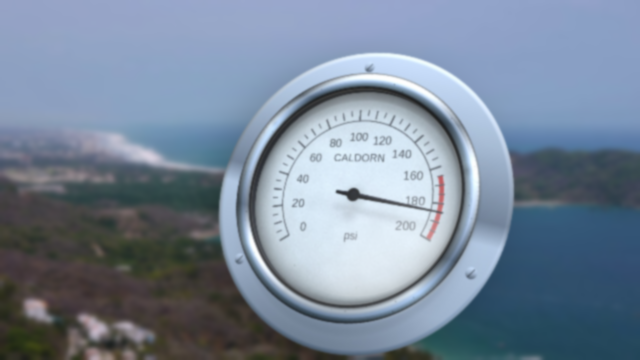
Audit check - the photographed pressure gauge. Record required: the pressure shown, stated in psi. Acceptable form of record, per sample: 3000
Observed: 185
